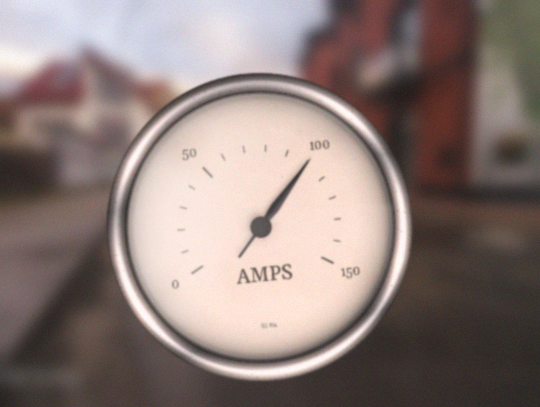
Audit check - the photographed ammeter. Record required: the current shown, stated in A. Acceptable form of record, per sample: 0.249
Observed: 100
